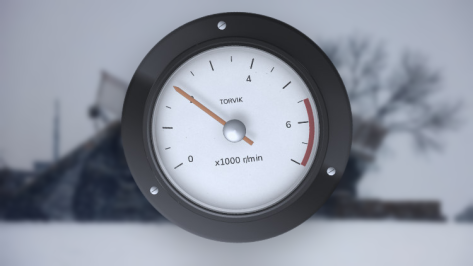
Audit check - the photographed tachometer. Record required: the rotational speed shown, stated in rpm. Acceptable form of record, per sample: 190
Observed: 2000
